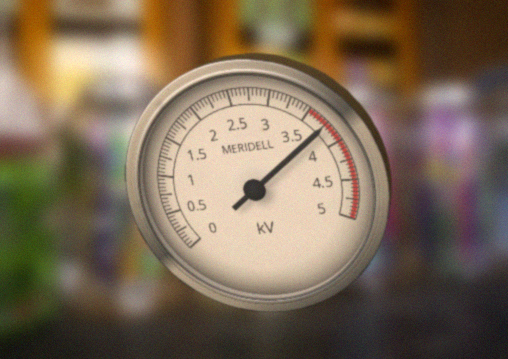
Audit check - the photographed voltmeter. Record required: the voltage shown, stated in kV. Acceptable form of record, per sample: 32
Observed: 3.75
